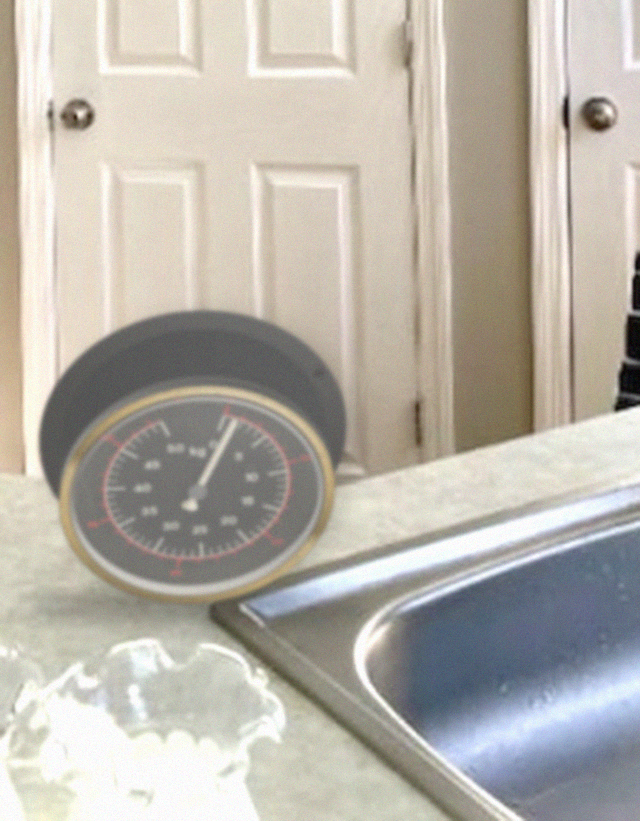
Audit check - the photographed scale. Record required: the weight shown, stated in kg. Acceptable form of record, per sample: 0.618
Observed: 1
